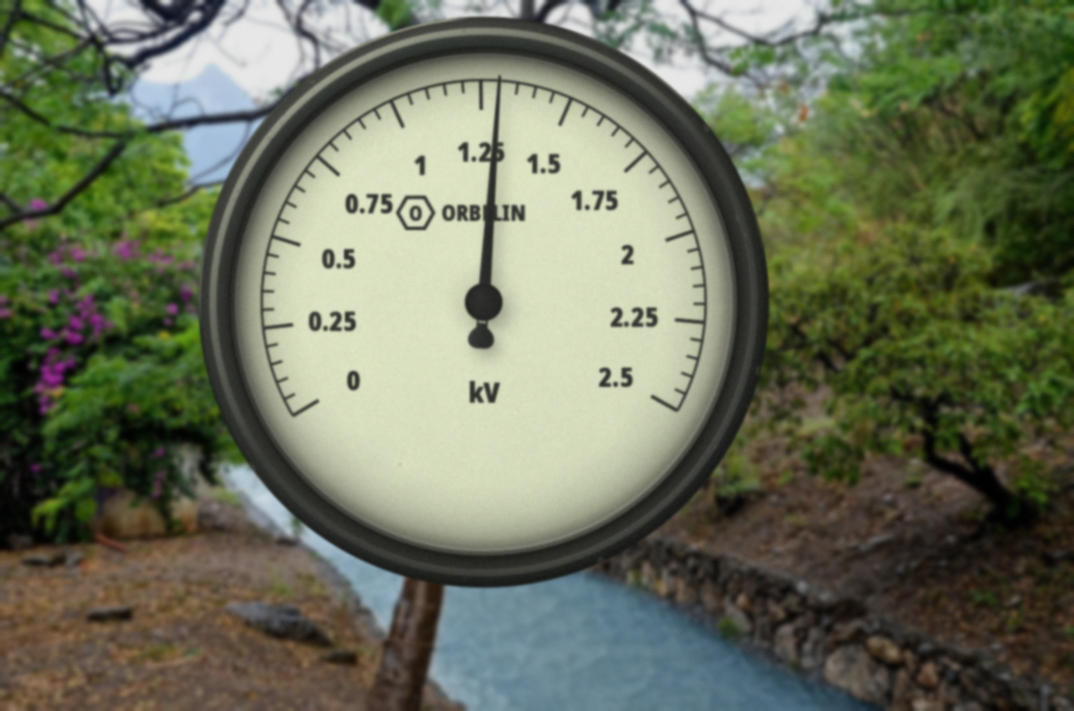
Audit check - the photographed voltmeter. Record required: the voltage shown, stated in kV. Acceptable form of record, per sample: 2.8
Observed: 1.3
